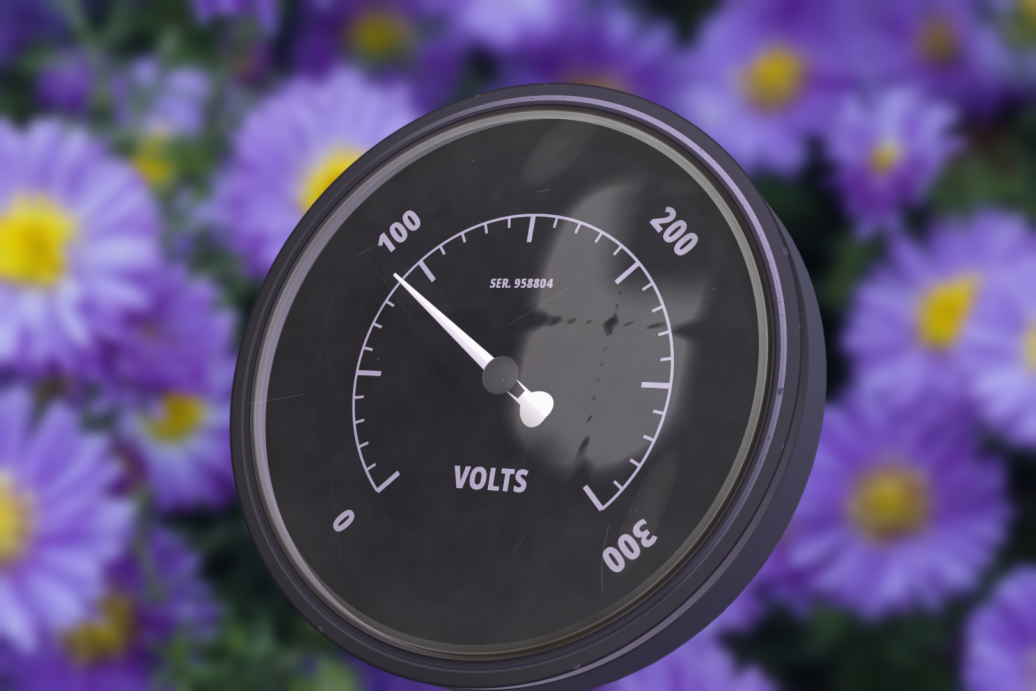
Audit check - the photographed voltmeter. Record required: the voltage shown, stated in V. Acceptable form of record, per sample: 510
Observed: 90
